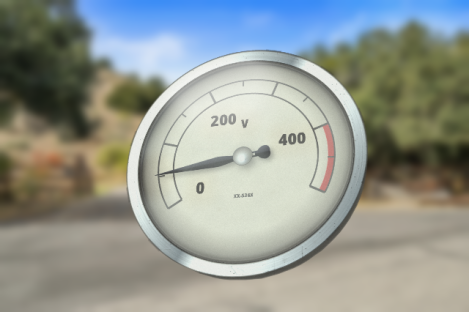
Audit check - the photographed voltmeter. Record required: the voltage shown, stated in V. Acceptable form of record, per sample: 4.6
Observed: 50
